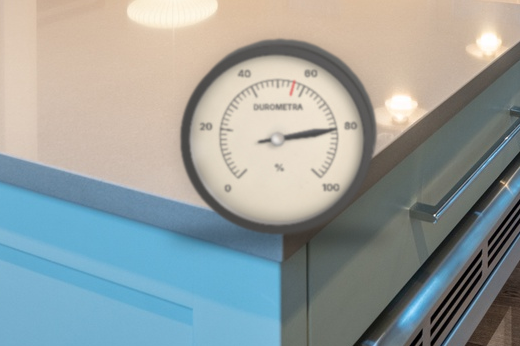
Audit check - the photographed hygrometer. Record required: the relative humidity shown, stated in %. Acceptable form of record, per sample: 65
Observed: 80
